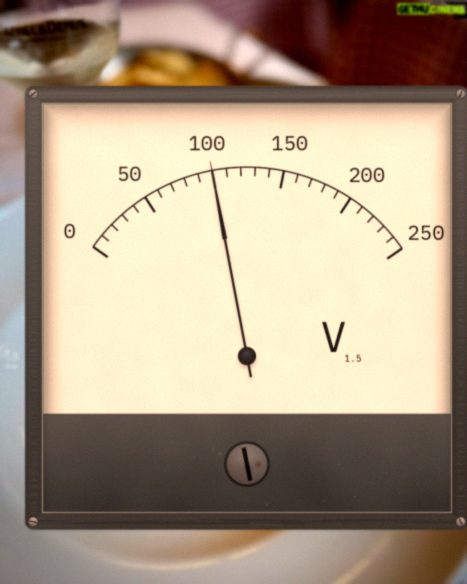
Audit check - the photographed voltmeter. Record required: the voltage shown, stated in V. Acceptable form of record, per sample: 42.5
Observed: 100
